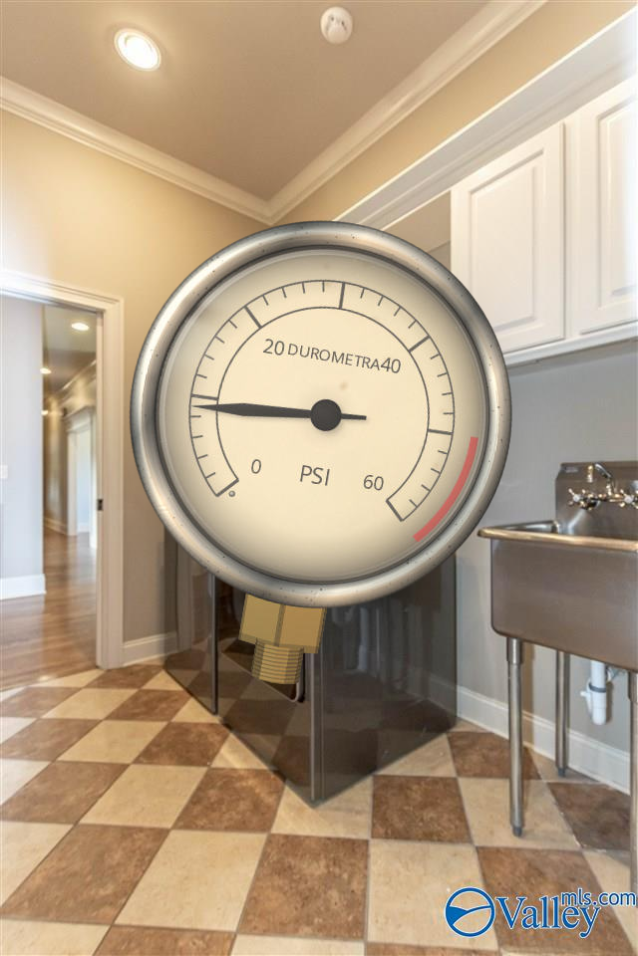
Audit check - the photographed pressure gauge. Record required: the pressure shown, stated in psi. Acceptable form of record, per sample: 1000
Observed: 9
